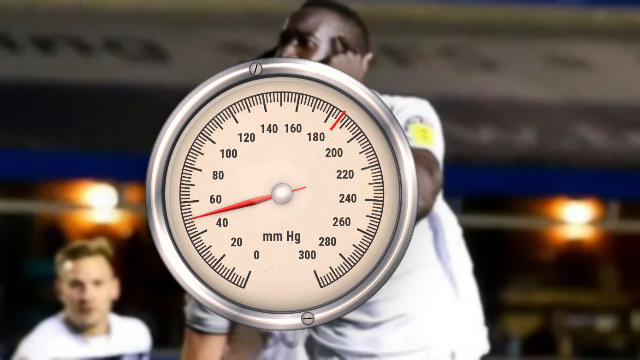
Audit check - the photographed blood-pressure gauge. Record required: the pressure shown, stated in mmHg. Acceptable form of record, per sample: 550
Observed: 50
